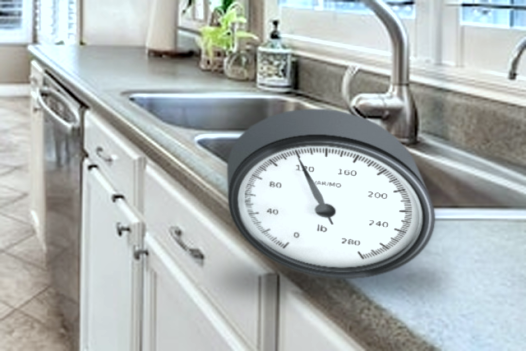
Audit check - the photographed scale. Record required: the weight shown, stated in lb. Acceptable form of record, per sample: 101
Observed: 120
